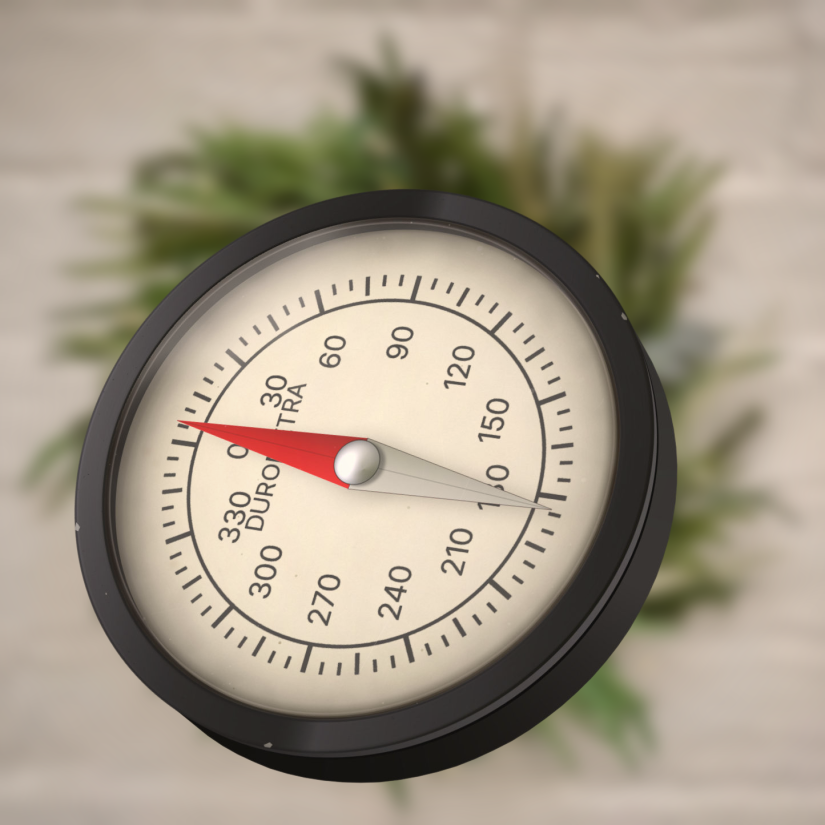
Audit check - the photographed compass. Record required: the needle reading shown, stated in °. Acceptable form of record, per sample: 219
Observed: 5
